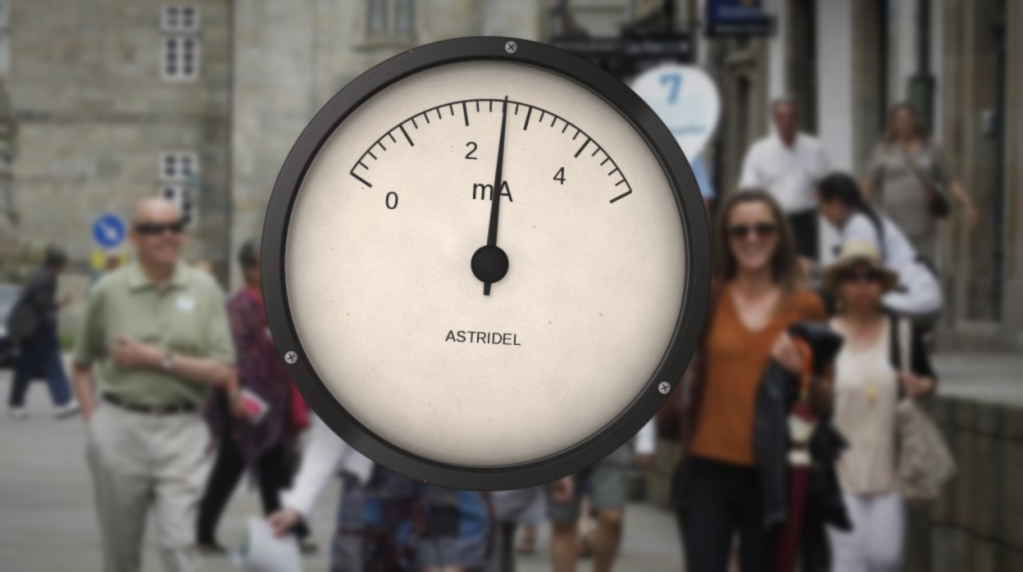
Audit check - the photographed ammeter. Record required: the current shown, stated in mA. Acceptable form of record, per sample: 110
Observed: 2.6
